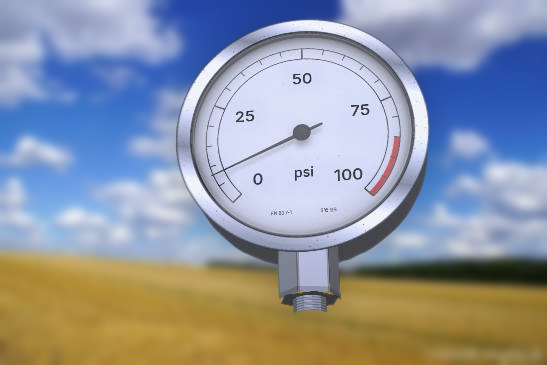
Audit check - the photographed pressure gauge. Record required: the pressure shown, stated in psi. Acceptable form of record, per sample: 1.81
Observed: 7.5
